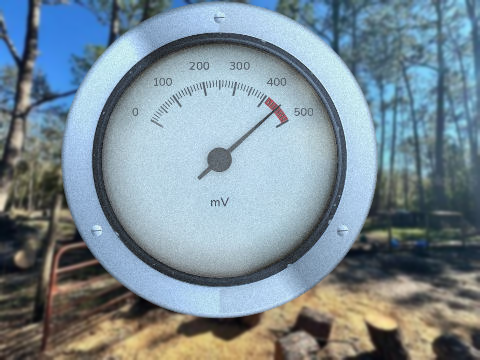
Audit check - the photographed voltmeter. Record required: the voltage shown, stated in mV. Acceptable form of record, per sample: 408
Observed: 450
